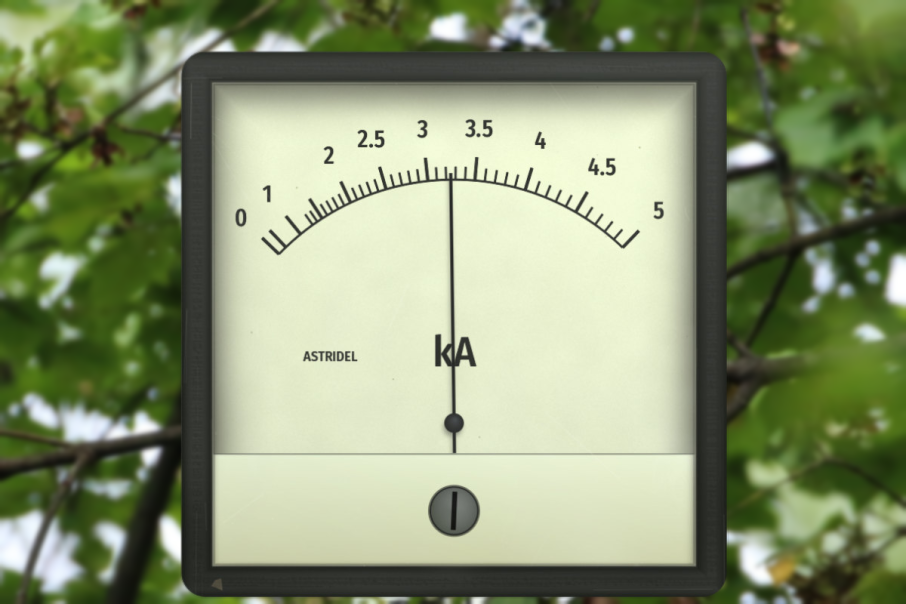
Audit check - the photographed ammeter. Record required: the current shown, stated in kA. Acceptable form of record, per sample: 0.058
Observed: 3.25
